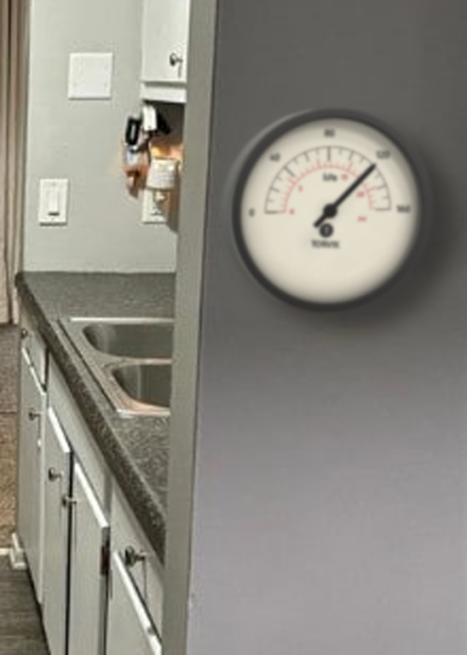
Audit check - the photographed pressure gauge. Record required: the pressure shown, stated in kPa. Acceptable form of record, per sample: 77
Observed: 120
